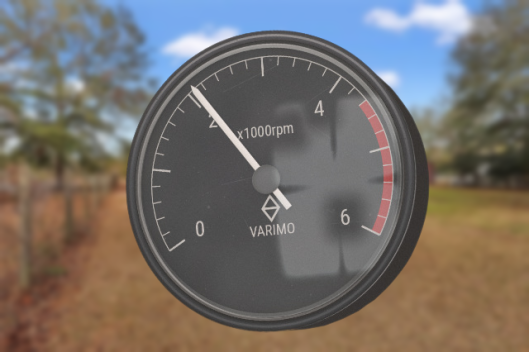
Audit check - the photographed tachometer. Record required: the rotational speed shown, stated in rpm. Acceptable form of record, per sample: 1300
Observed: 2100
